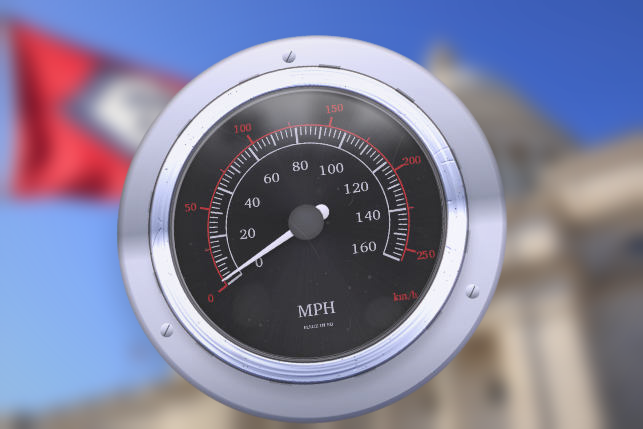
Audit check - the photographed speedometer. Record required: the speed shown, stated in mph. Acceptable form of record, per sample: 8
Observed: 2
